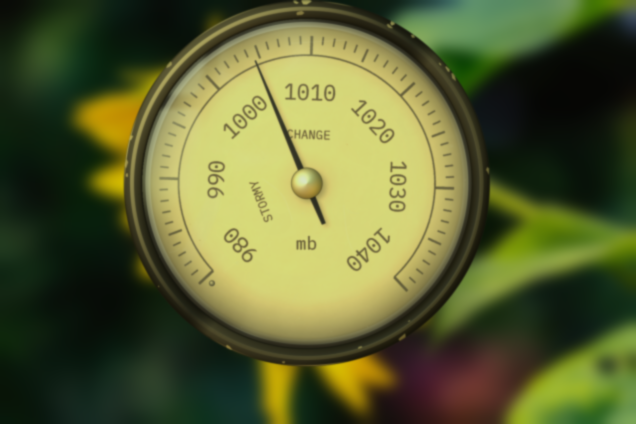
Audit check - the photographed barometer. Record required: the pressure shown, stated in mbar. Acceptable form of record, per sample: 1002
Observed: 1004.5
